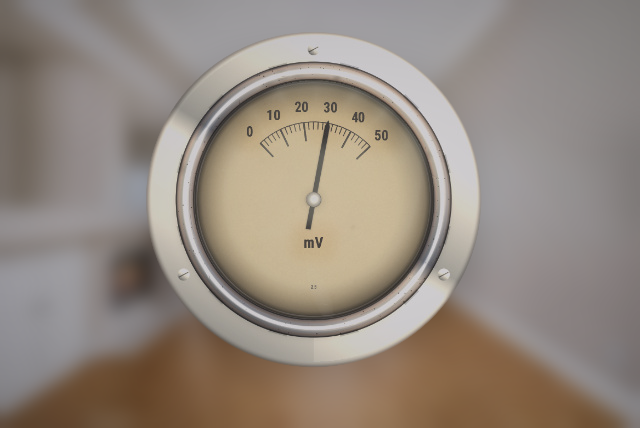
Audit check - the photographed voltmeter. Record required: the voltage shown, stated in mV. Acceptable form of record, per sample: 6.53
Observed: 30
